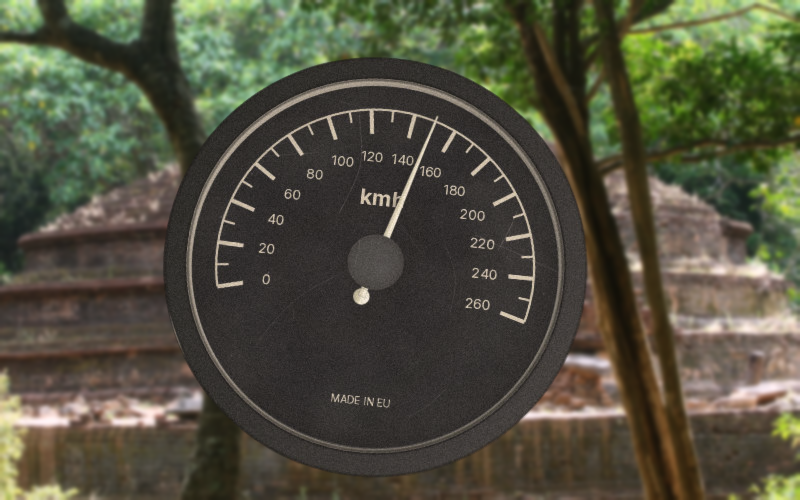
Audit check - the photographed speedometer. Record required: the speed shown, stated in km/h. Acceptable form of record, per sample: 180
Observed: 150
